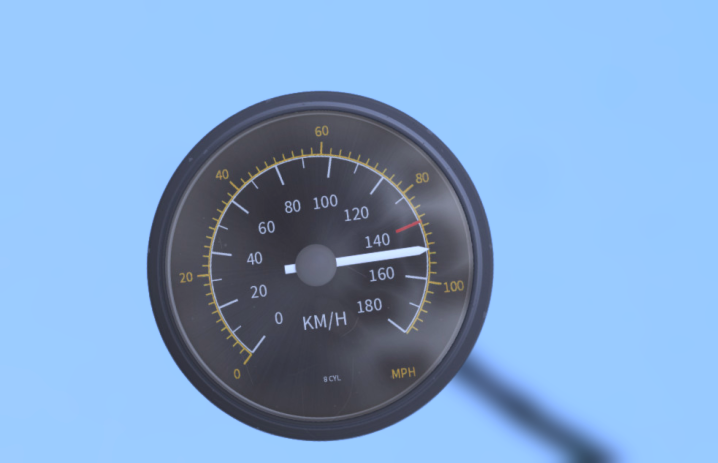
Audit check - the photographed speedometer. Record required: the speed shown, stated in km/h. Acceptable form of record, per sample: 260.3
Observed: 150
